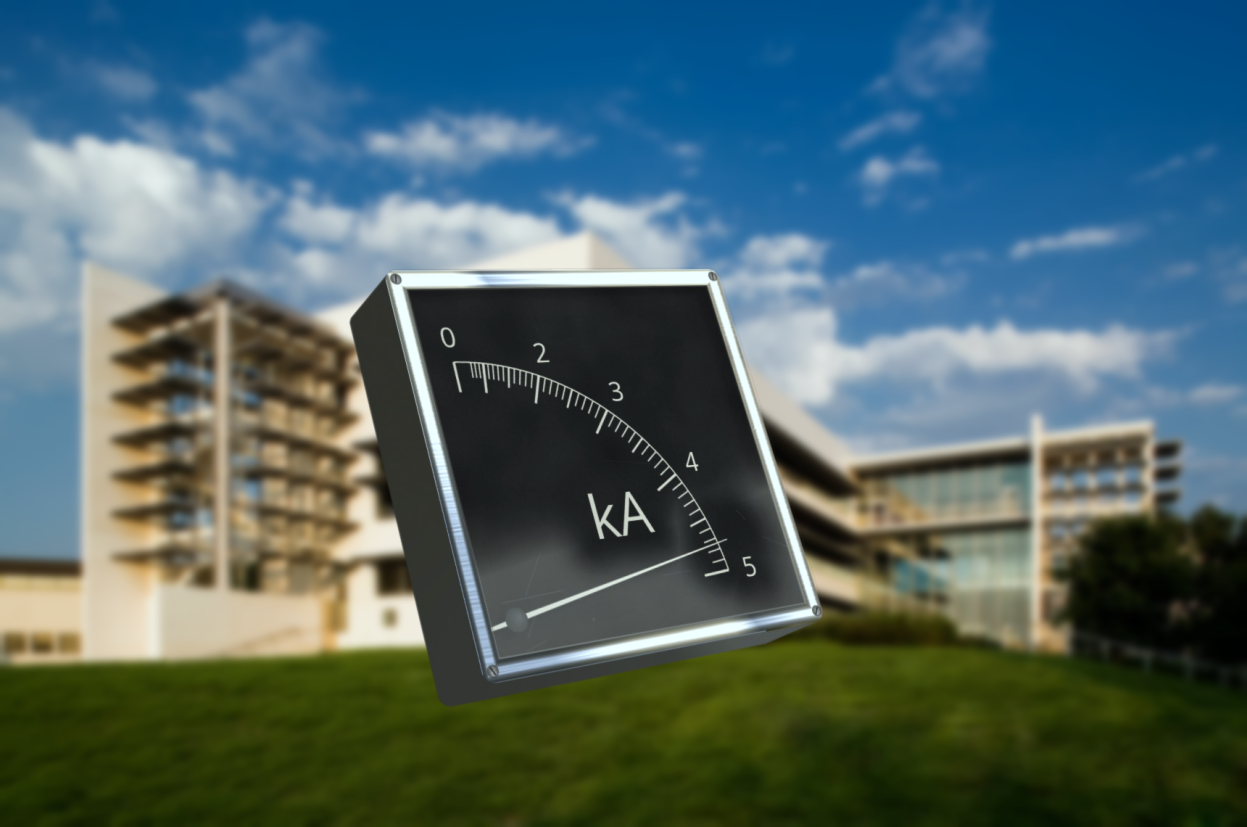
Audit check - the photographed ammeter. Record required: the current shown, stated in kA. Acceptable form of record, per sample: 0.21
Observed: 4.75
